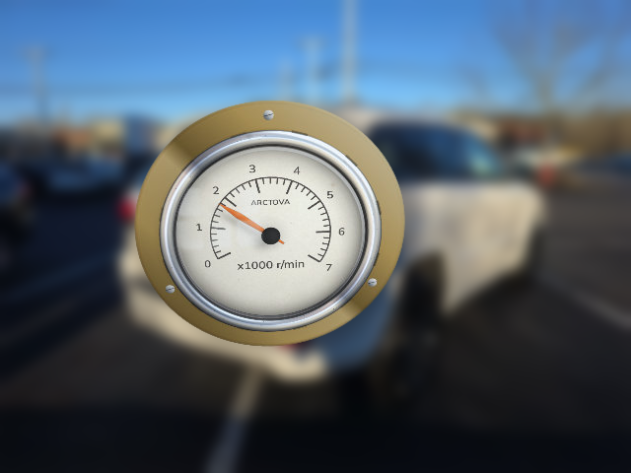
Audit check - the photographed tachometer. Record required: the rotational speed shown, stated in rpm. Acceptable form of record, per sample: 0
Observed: 1800
